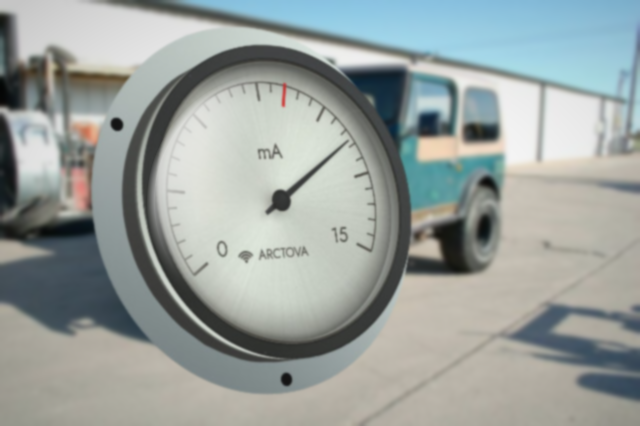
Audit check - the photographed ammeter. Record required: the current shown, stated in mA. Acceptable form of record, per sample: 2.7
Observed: 11.25
